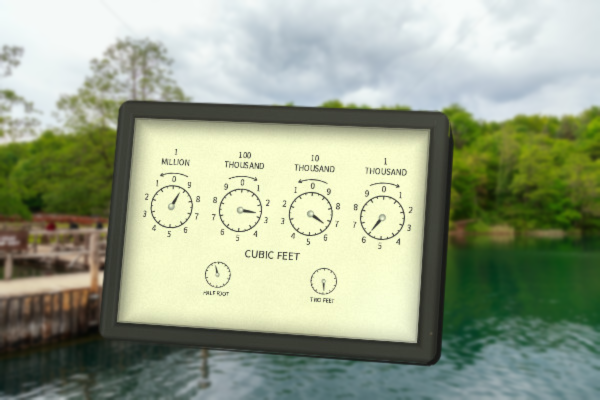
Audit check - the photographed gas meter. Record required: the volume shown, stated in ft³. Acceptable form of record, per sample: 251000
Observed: 926600
